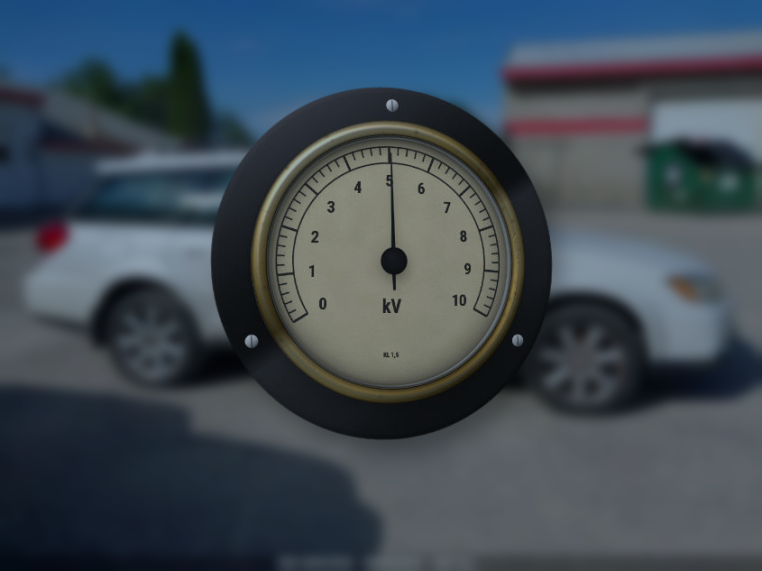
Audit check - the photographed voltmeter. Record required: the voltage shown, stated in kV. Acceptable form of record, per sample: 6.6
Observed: 5
